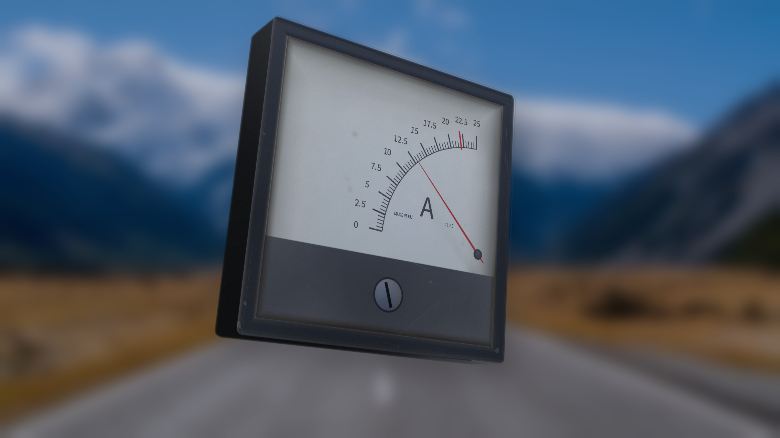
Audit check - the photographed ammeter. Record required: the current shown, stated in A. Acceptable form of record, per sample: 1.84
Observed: 12.5
